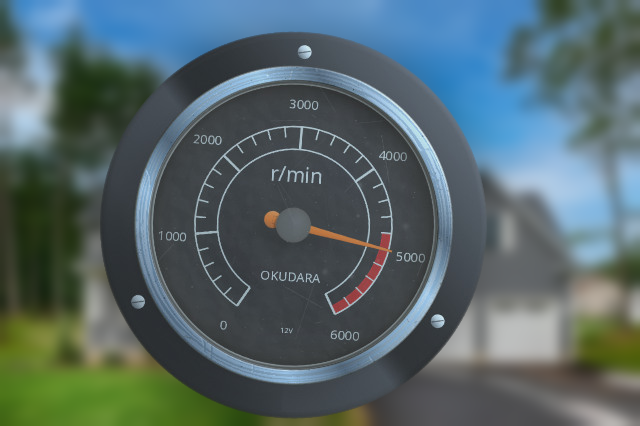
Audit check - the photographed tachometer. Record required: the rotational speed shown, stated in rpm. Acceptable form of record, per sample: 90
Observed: 5000
